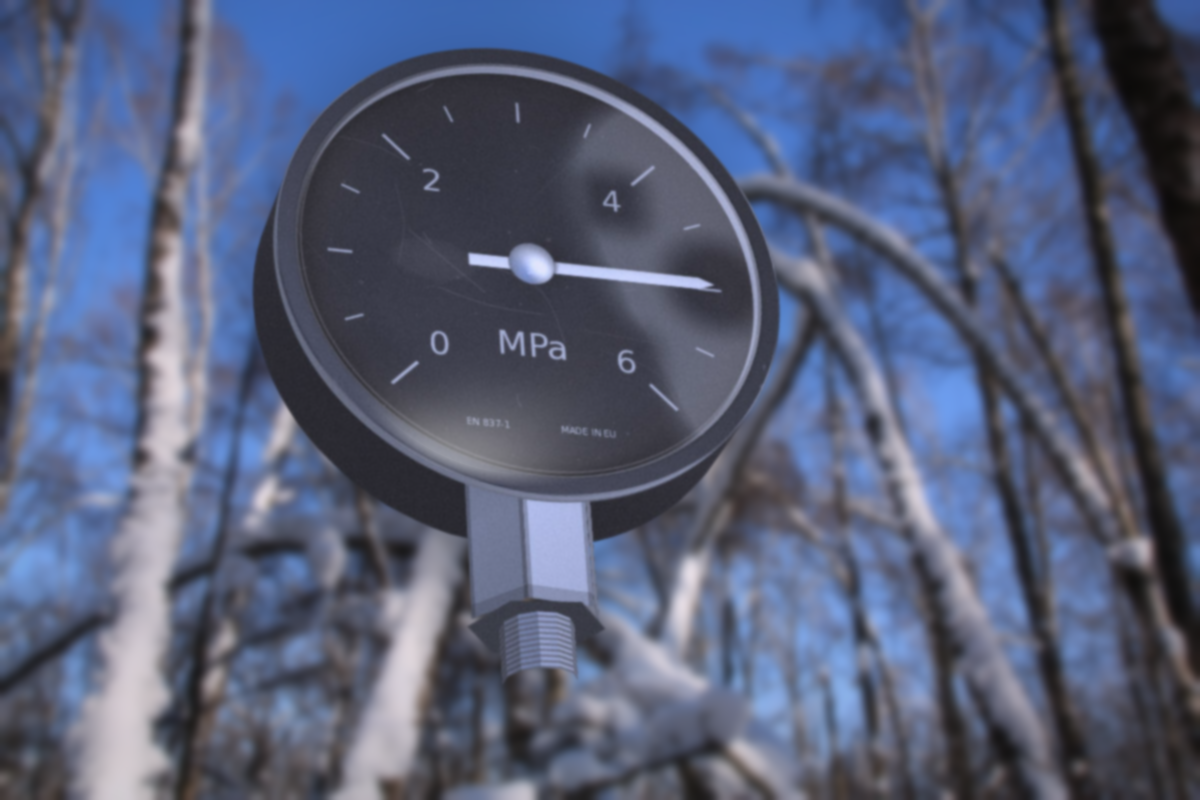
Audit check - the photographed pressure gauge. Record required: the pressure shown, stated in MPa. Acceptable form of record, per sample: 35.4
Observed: 5
